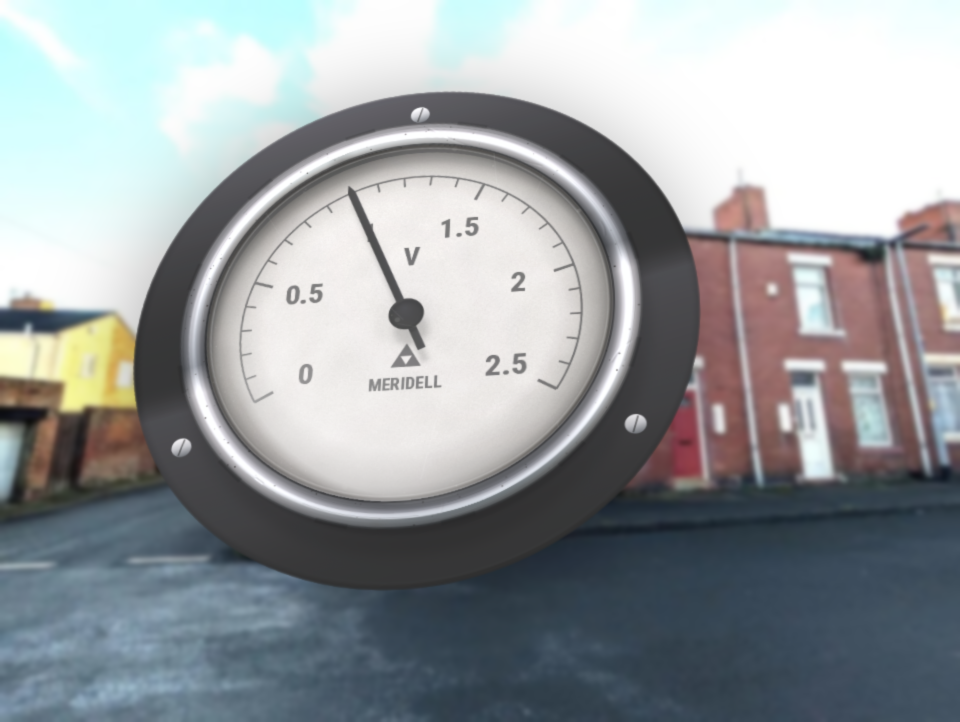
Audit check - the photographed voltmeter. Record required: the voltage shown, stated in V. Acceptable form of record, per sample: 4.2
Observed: 1
